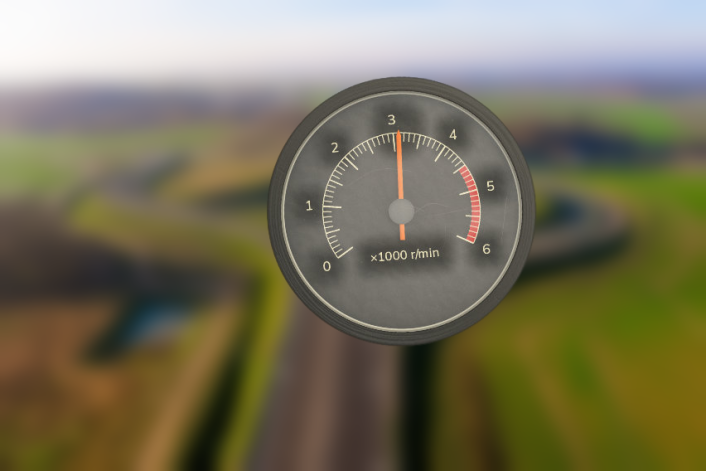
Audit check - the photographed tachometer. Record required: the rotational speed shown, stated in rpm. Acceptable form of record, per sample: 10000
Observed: 3100
